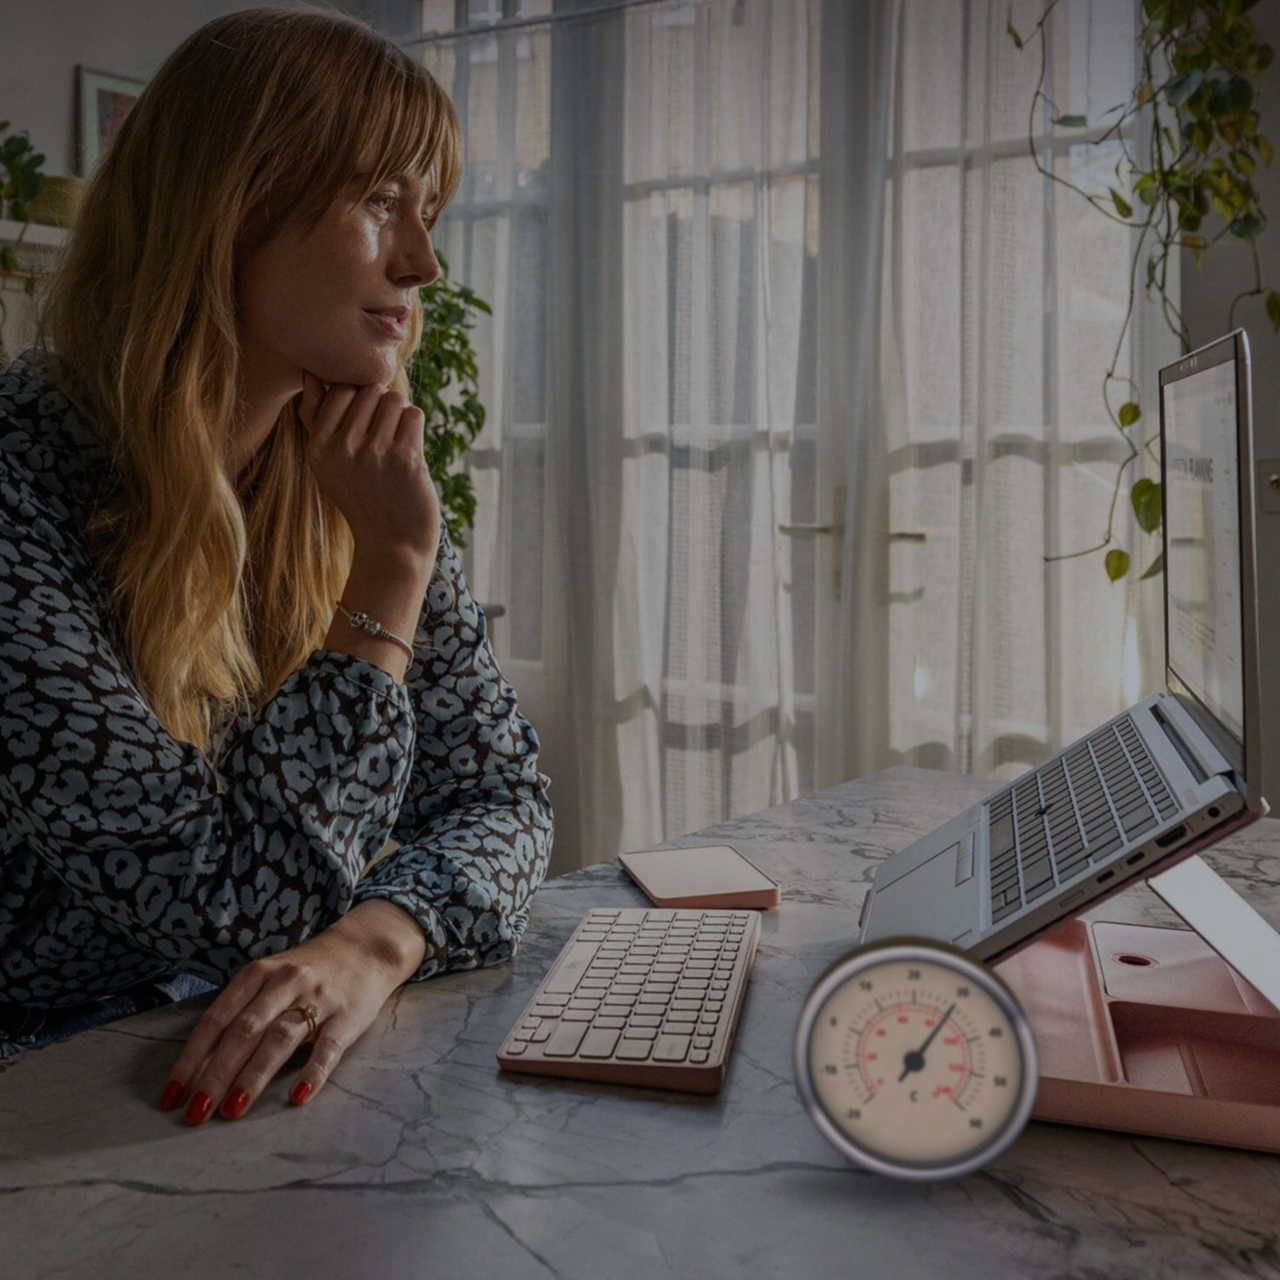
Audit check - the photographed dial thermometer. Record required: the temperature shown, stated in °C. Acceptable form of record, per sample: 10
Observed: 30
